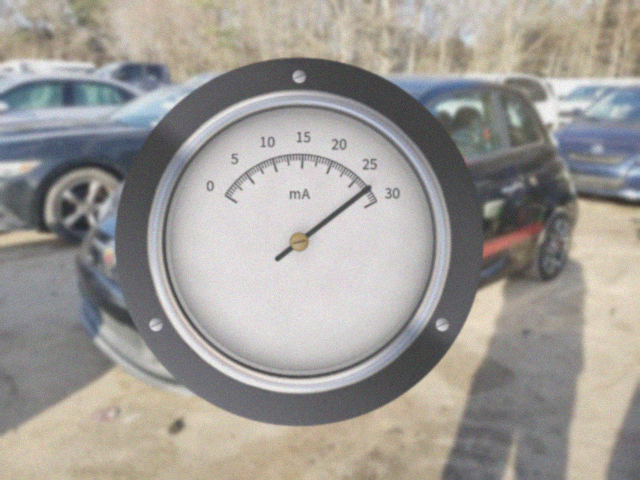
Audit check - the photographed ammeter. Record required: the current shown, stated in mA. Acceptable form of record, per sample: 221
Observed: 27.5
